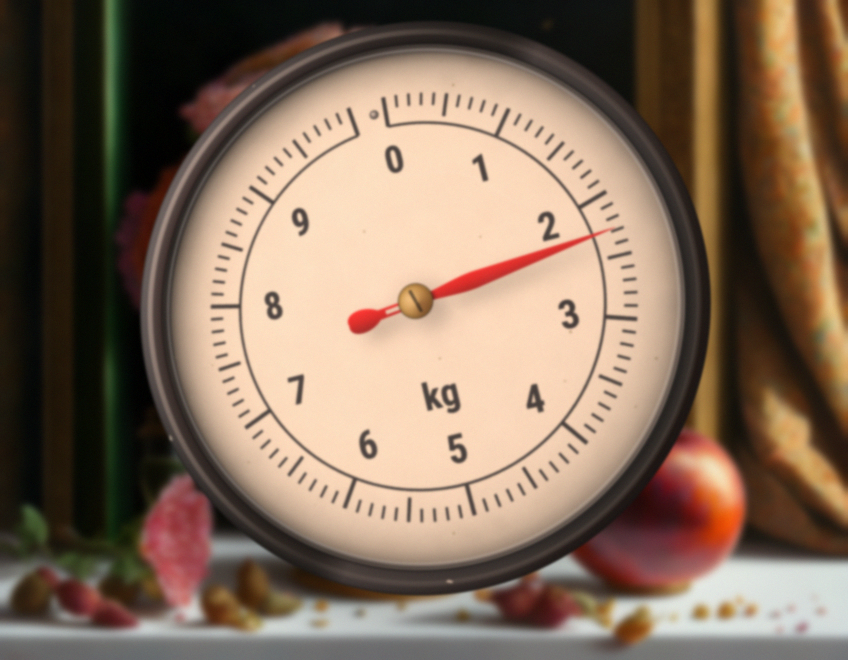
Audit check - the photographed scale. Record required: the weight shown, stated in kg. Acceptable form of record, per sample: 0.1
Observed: 2.3
